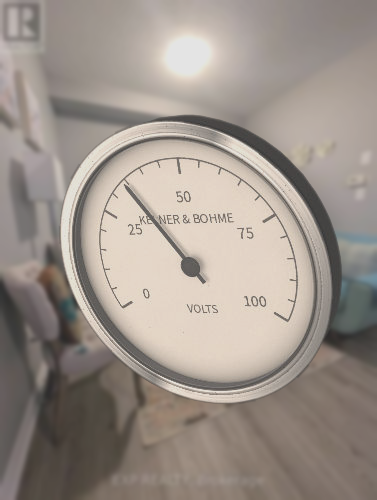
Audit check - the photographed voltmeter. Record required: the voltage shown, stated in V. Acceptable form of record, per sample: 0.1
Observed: 35
